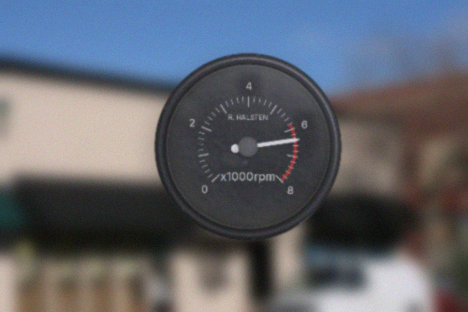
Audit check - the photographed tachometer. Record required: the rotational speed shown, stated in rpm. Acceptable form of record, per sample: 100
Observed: 6400
